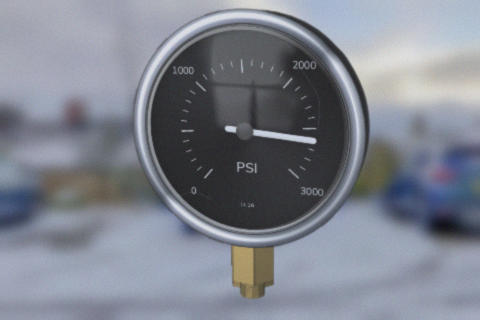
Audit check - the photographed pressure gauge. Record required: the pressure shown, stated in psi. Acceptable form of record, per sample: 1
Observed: 2600
